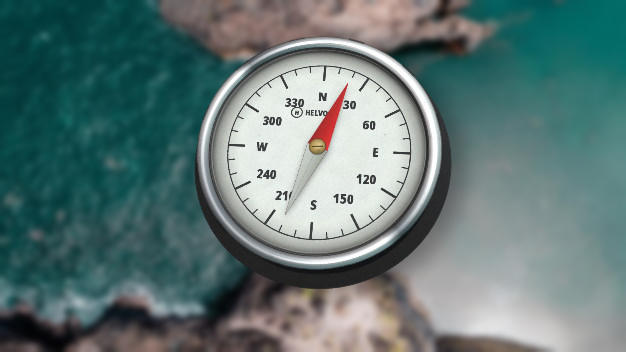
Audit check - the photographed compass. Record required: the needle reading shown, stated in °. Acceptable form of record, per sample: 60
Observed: 20
